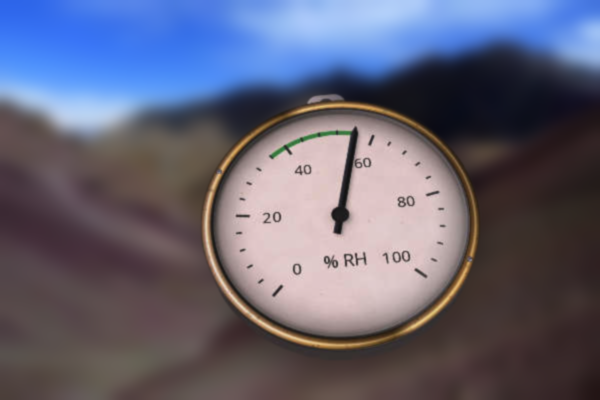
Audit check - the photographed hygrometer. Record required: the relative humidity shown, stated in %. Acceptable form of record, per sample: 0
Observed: 56
